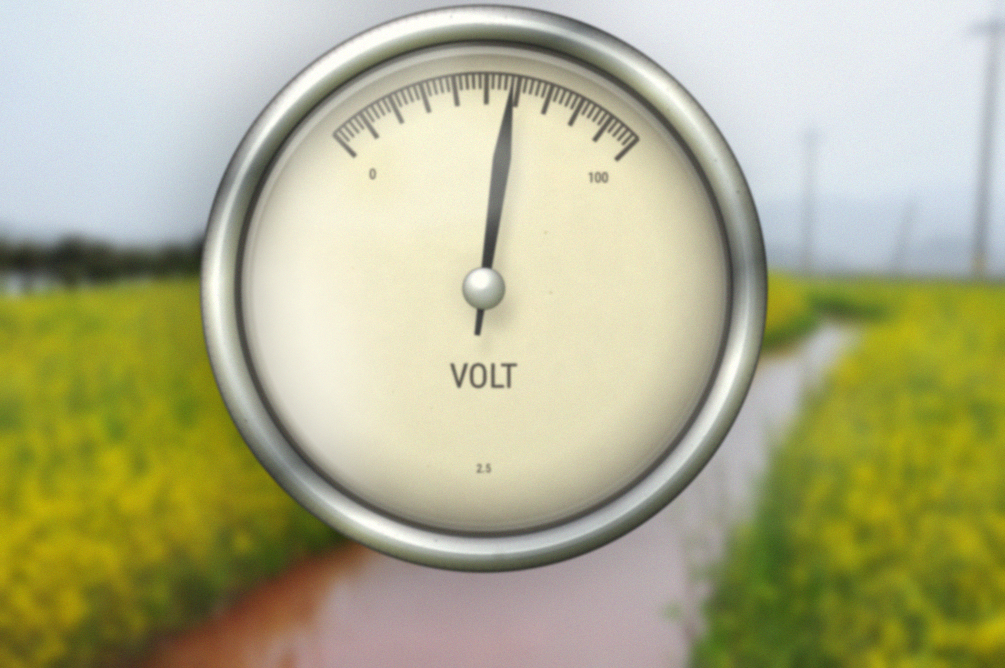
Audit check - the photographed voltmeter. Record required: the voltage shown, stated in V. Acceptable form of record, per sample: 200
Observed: 58
